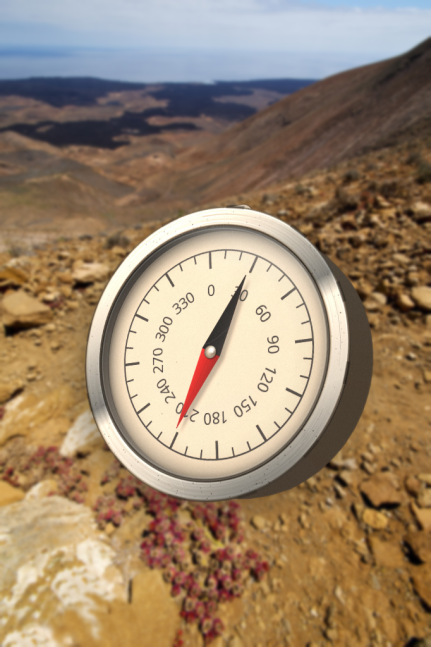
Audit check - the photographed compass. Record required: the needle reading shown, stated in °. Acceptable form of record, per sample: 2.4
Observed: 210
